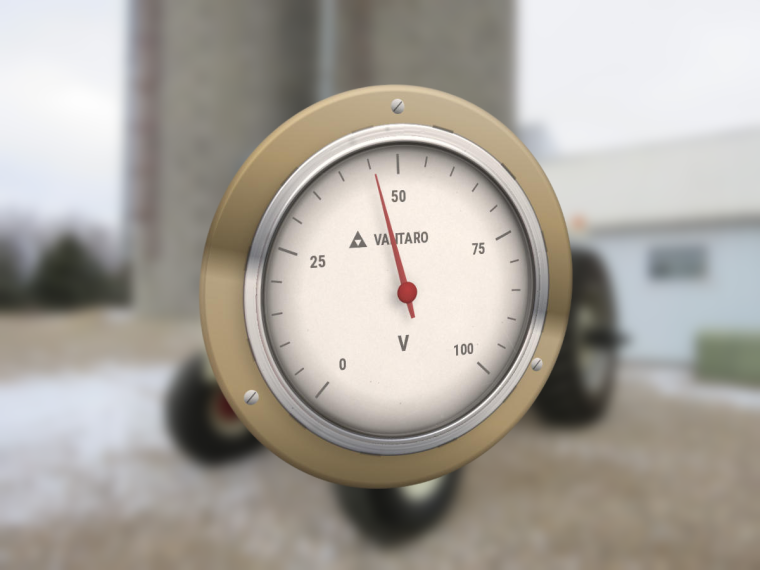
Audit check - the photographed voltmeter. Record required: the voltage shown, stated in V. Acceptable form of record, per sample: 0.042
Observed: 45
